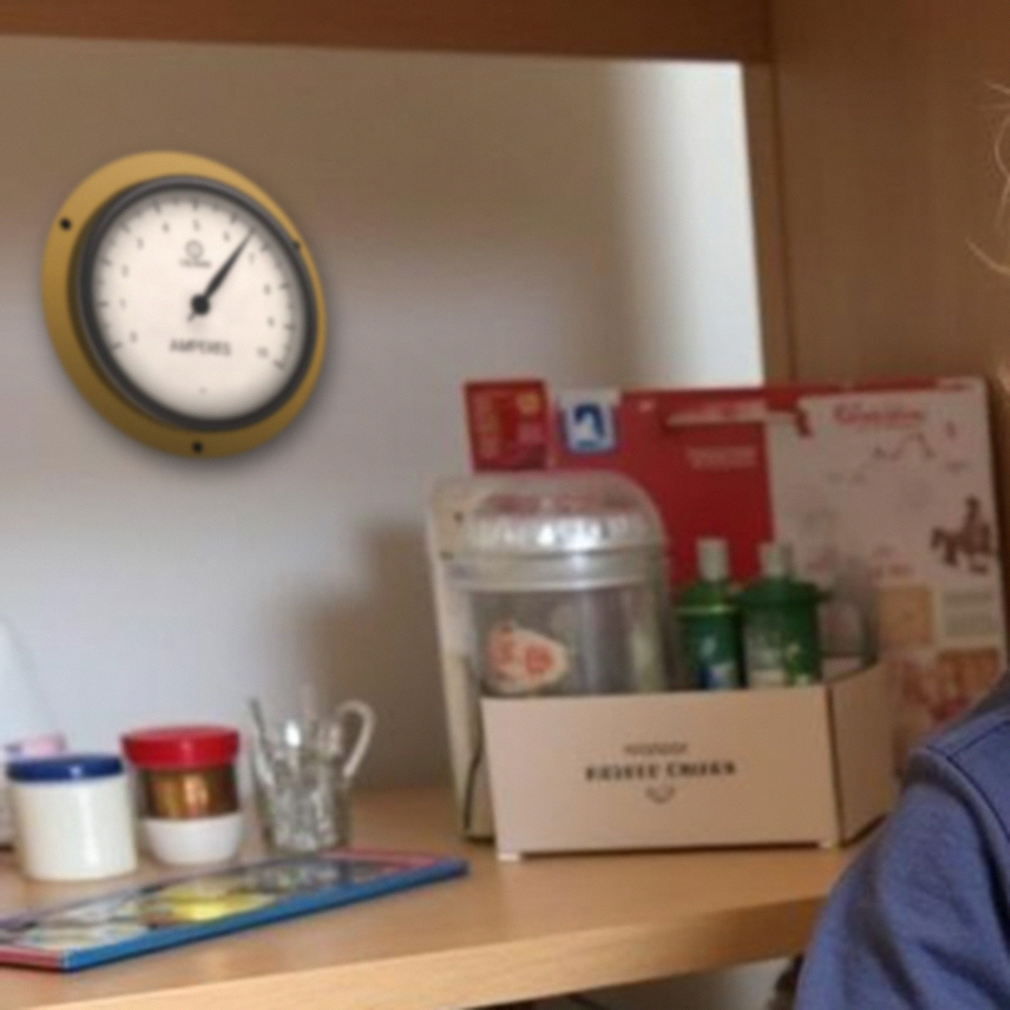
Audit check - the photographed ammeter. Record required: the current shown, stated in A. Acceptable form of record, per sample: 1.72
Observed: 6.5
